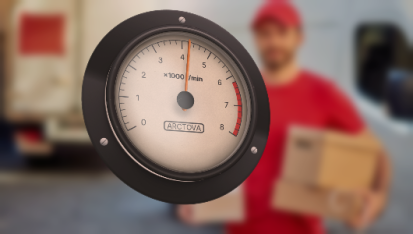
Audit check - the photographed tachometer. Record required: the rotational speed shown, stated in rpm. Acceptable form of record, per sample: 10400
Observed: 4200
